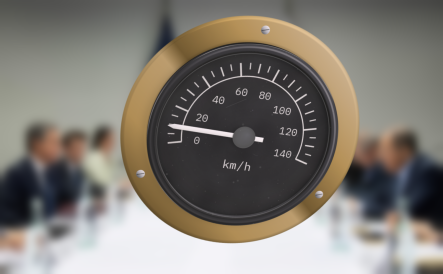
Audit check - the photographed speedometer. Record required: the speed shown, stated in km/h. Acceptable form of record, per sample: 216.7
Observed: 10
